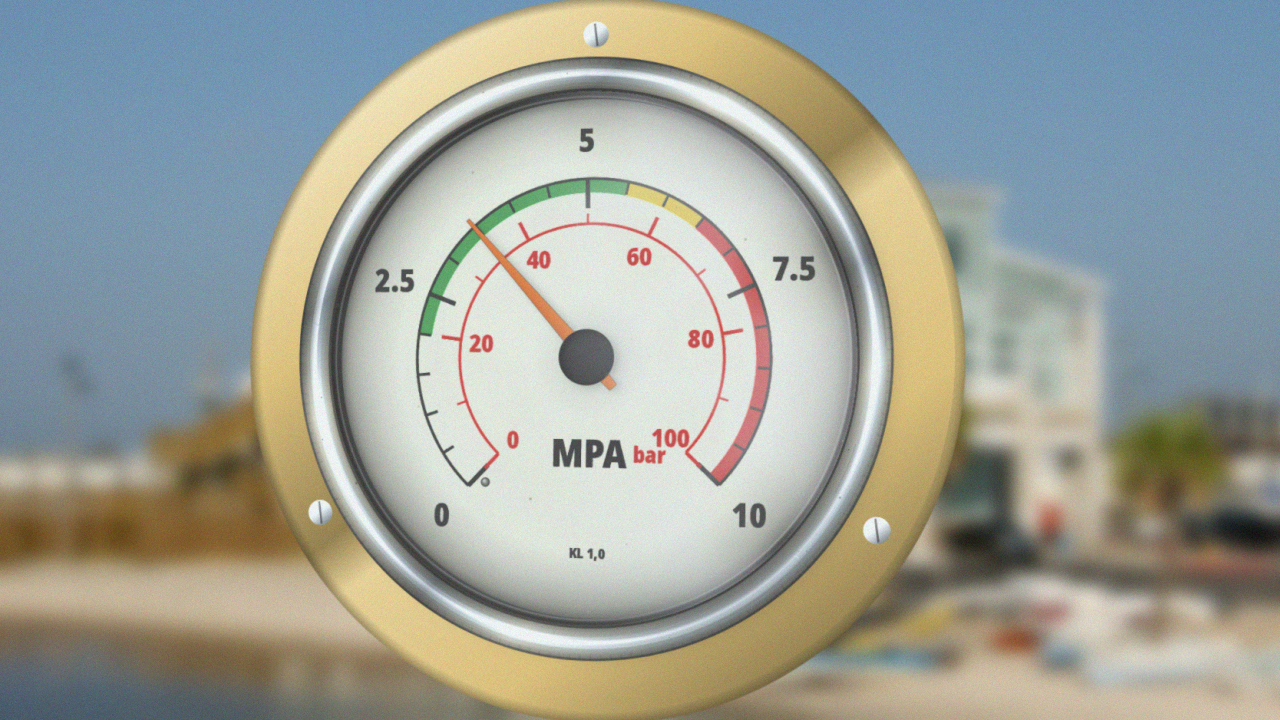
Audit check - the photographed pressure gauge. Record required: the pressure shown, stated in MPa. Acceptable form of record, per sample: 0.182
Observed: 3.5
